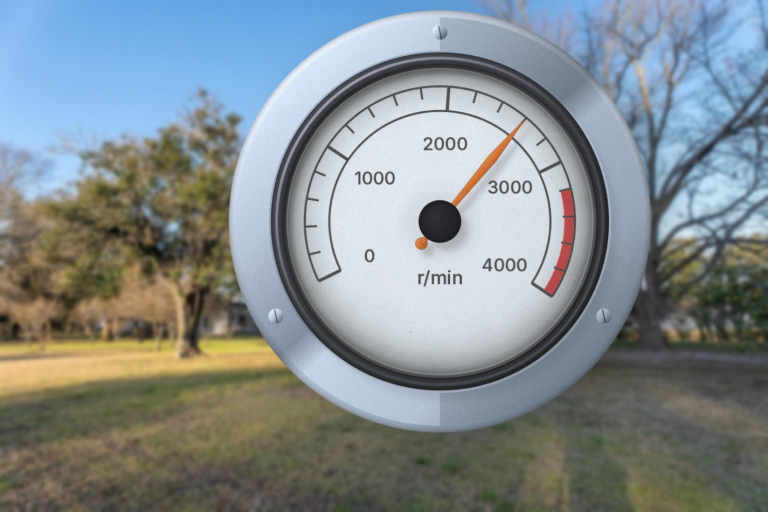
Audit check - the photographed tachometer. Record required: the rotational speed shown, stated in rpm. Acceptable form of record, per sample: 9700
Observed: 2600
